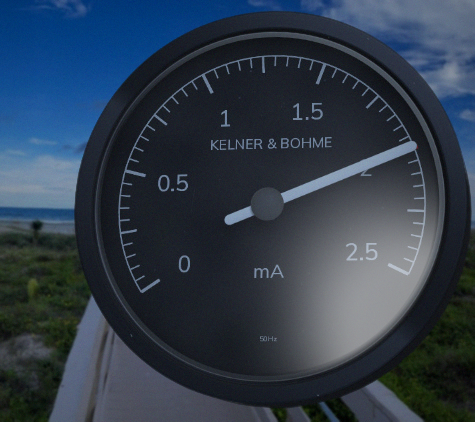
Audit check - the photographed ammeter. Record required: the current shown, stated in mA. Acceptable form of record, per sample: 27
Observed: 2
